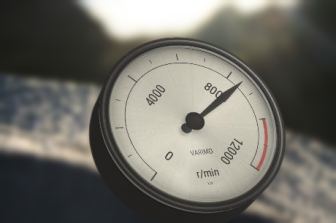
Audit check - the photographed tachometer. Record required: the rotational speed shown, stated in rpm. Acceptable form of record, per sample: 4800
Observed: 8500
